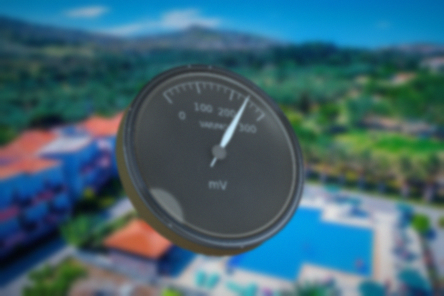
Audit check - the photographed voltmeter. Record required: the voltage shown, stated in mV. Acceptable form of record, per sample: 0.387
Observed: 240
